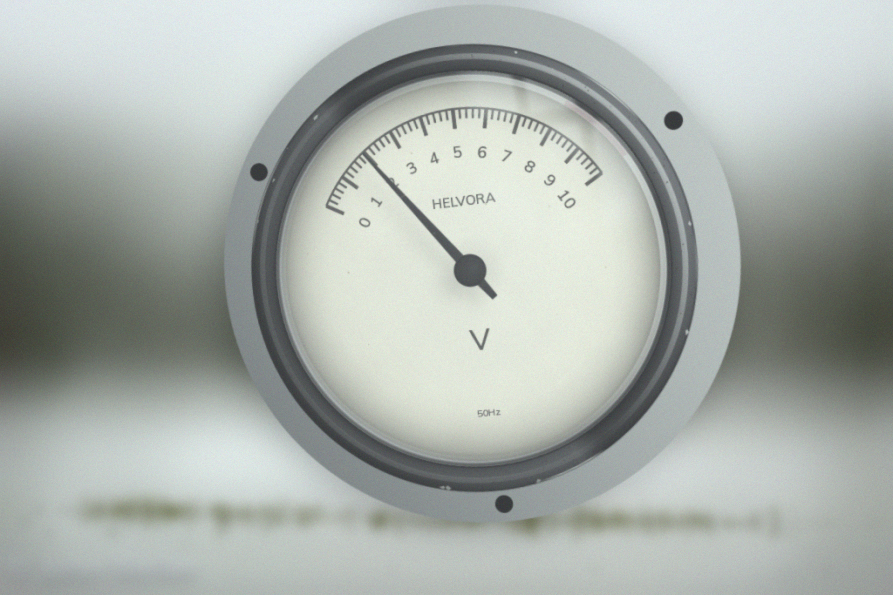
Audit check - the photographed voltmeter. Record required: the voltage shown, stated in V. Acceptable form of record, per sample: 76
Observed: 2
